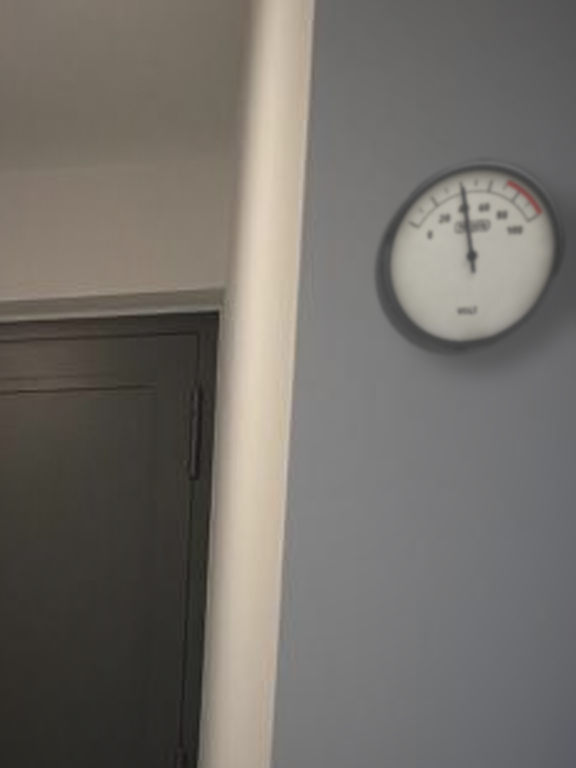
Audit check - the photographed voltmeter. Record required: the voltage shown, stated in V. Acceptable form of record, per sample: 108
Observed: 40
